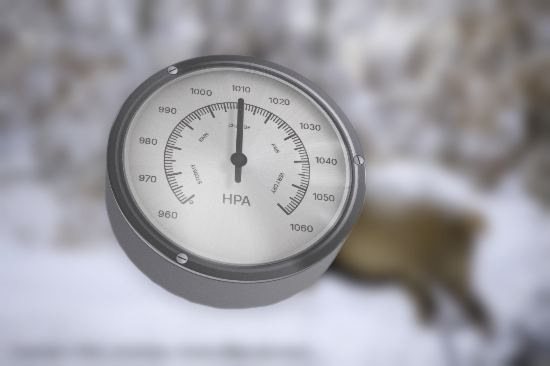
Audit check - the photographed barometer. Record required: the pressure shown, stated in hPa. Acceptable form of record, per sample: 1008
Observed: 1010
